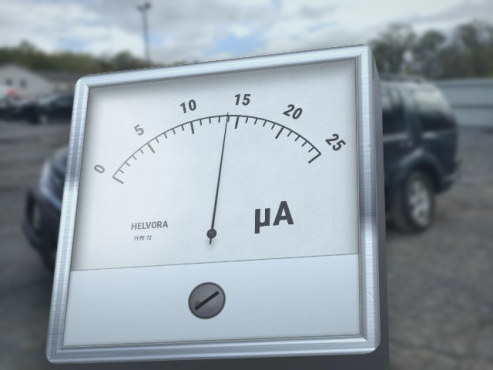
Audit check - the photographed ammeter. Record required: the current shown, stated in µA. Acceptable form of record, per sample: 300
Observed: 14
